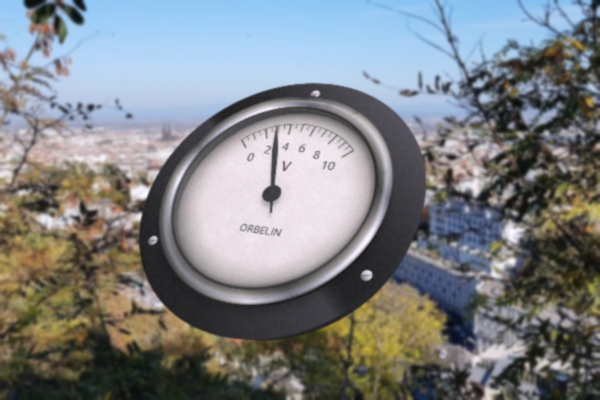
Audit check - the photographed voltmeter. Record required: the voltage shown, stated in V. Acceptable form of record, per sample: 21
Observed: 3
